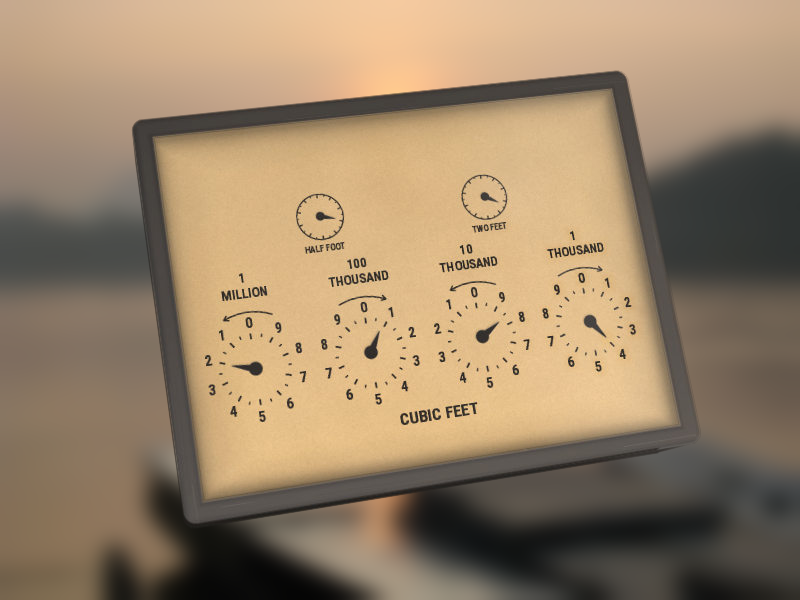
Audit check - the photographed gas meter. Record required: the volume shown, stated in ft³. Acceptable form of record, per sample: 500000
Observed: 208400
